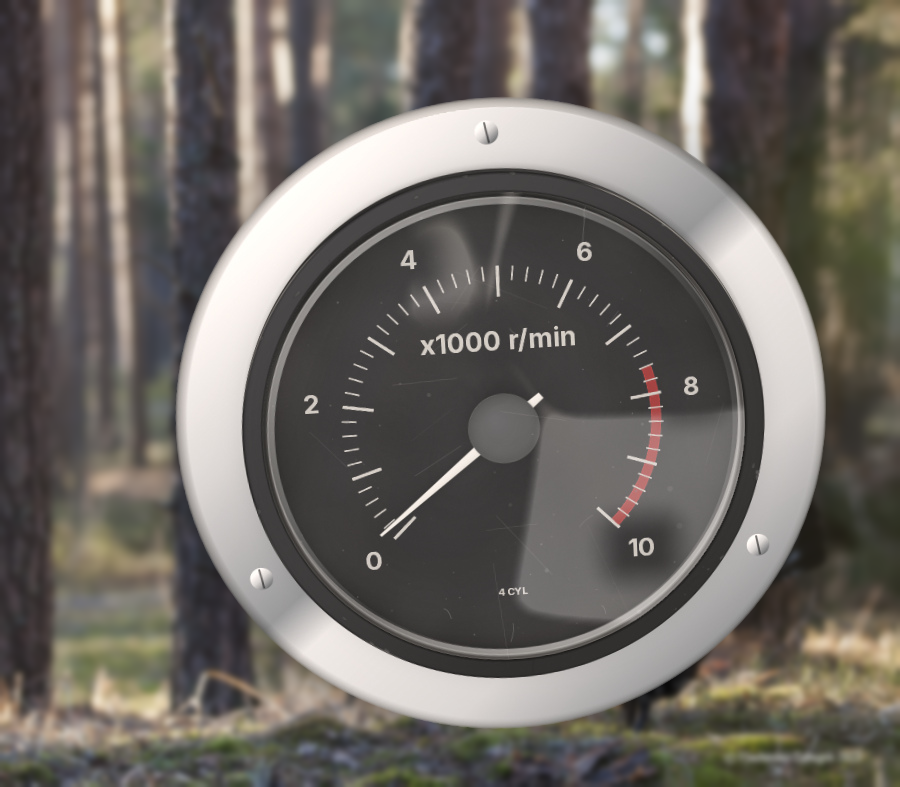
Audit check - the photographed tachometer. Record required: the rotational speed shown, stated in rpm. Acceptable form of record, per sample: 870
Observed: 200
